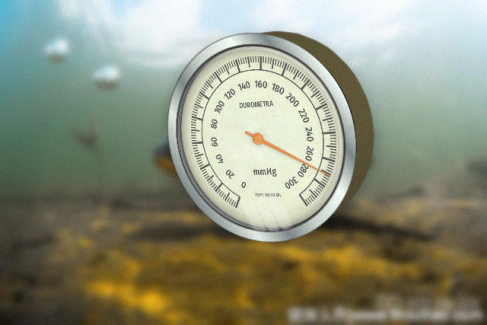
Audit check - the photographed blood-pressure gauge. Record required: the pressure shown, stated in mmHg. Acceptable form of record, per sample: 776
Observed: 270
